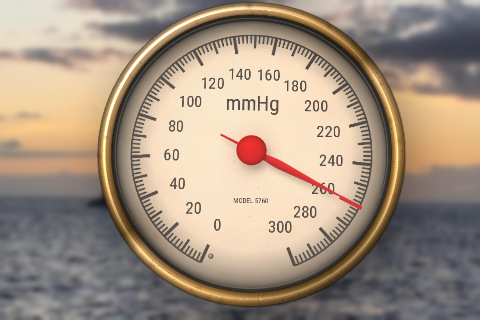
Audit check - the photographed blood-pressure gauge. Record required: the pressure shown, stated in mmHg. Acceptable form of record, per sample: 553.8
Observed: 260
